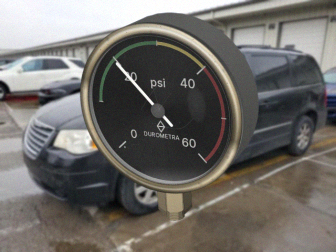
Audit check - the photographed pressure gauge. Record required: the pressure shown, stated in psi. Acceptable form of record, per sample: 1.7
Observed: 20
